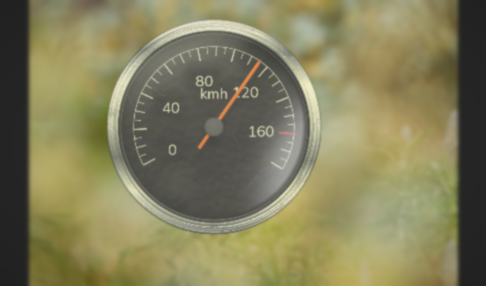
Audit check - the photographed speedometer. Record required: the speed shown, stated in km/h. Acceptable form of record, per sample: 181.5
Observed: 115
